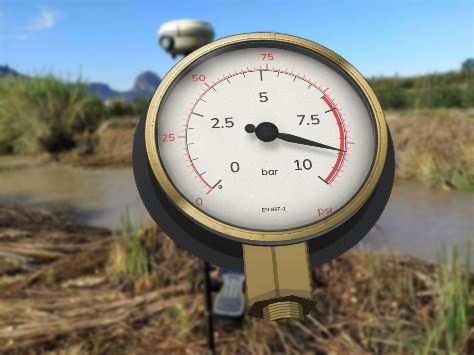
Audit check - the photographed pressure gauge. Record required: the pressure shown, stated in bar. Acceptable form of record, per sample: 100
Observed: 9
